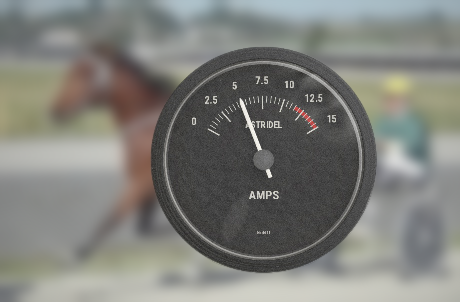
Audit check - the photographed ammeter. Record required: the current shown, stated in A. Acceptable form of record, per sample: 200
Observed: 5
